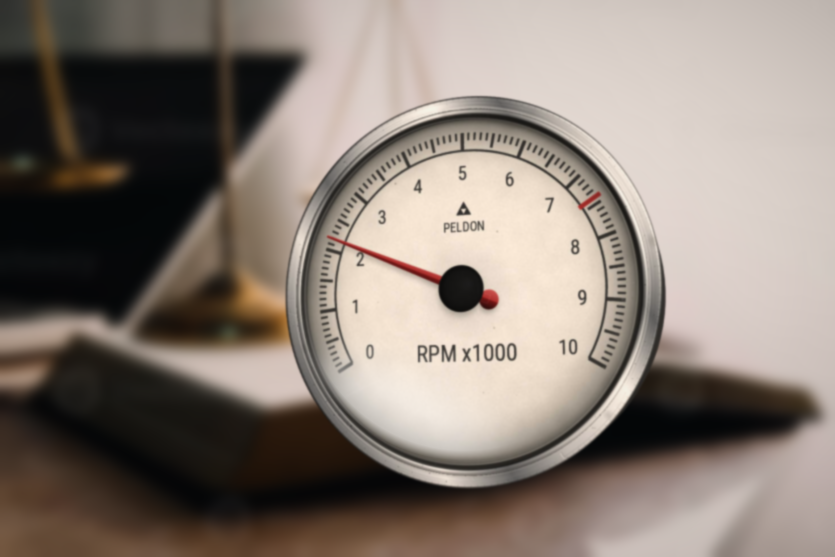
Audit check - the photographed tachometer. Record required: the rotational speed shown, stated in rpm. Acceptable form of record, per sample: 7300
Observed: 2200
